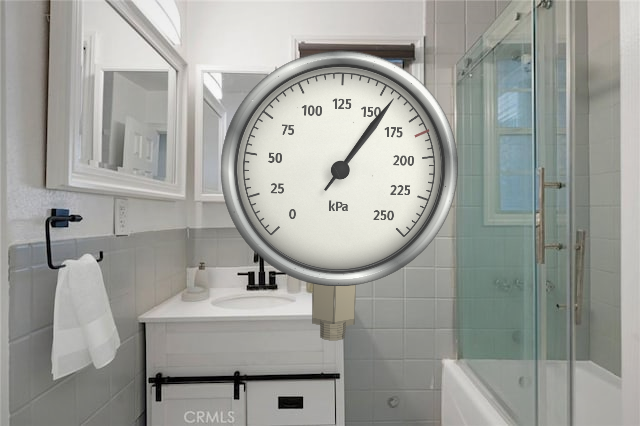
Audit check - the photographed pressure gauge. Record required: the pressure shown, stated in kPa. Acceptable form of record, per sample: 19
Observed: 157.5
